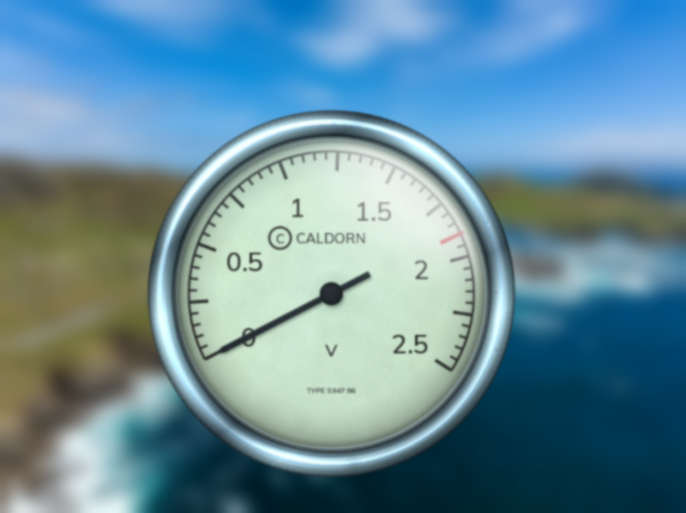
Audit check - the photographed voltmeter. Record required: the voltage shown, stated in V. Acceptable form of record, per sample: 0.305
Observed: 0
